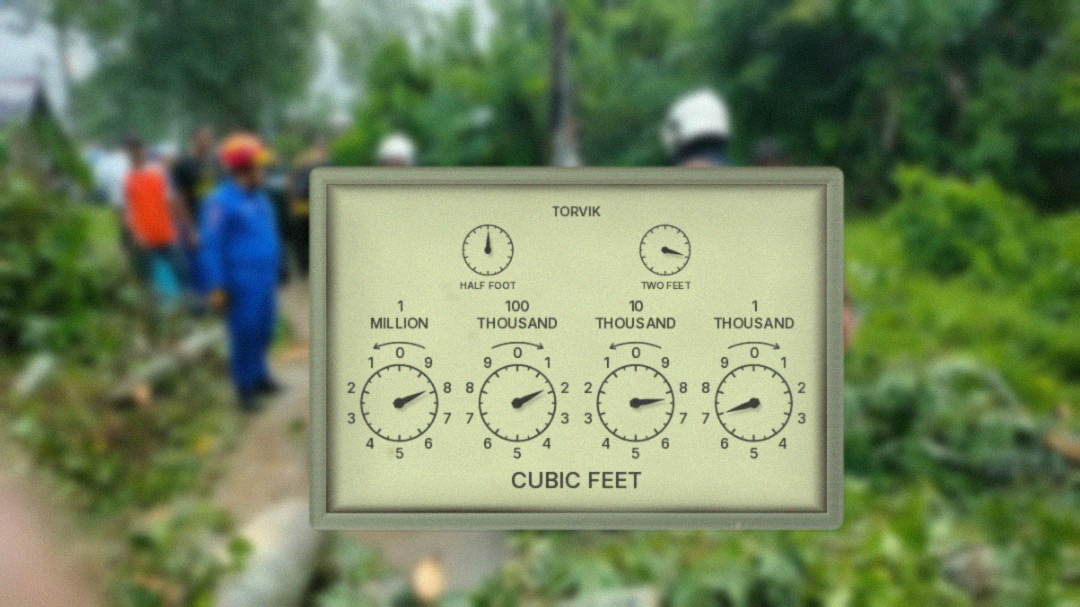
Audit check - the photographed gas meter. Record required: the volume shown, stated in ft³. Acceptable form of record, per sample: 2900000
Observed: 817700
